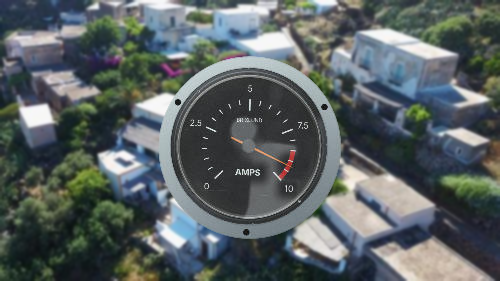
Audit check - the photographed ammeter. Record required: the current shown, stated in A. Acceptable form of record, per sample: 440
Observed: 9.25
